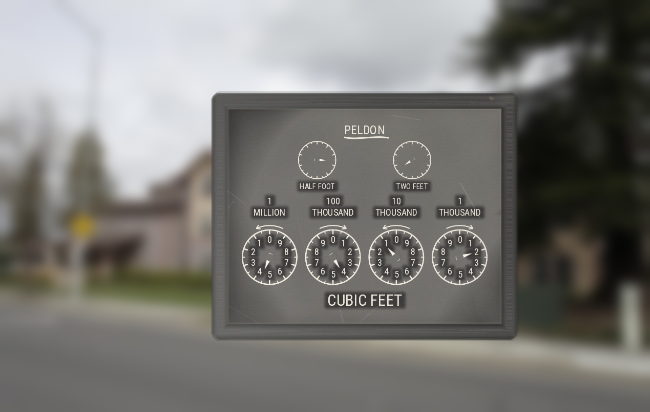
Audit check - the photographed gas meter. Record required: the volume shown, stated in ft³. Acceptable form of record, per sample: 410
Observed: 441200
